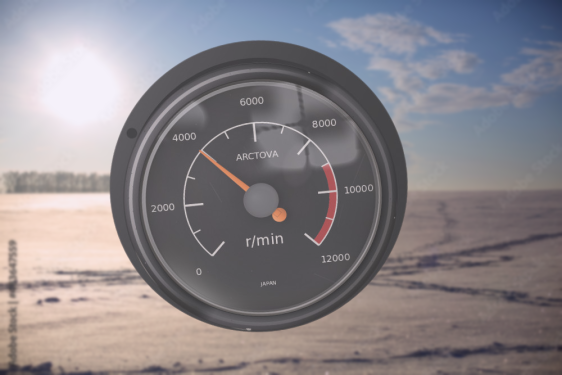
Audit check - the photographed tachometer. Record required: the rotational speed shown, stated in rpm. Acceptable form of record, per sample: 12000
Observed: 4000
